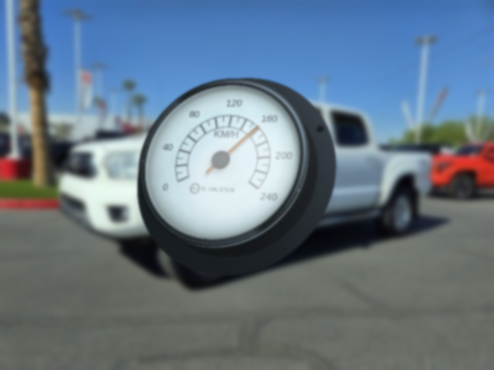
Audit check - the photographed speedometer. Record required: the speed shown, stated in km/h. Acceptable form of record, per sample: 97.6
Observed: 160
